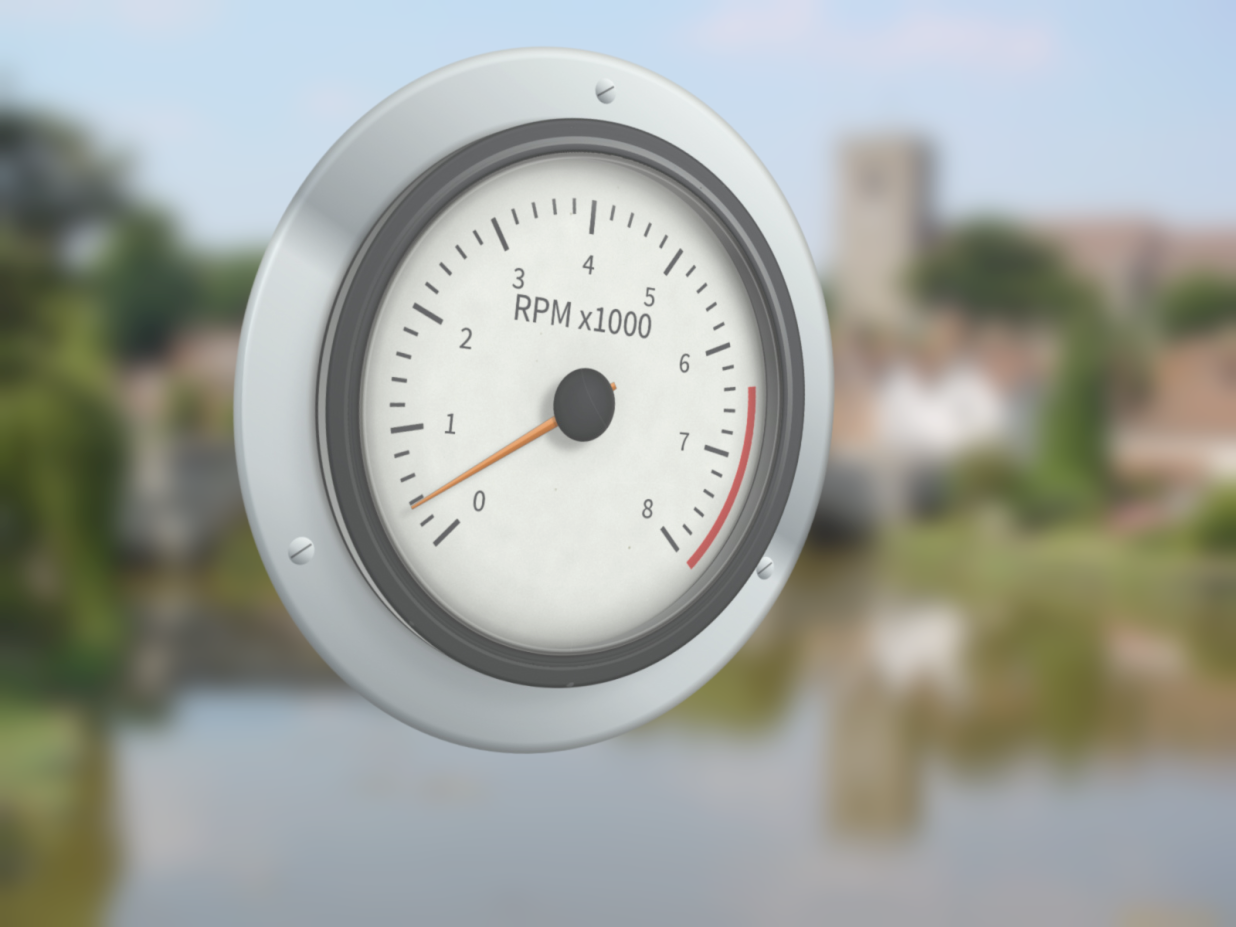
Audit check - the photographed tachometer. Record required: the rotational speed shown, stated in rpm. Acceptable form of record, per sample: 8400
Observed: 400
